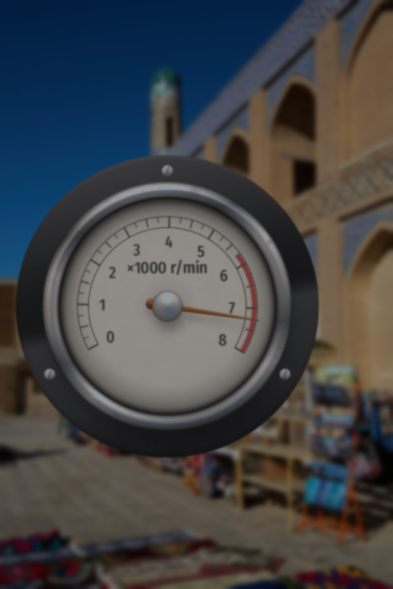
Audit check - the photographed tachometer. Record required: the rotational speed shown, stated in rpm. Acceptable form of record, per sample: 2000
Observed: 7250
